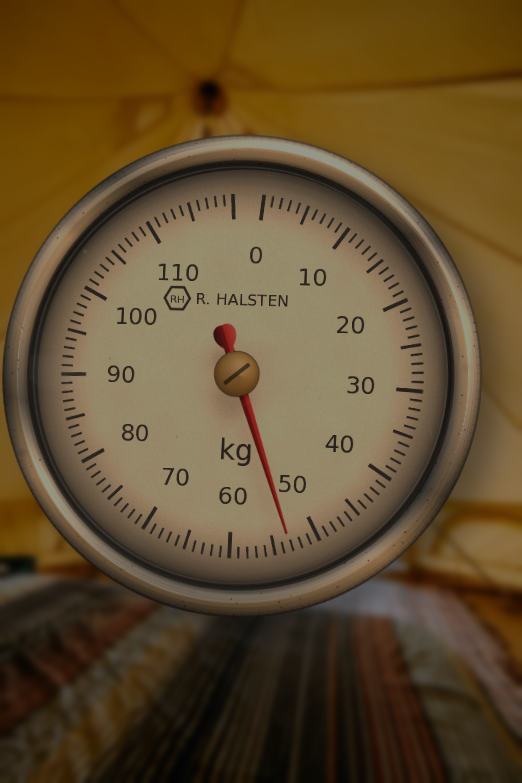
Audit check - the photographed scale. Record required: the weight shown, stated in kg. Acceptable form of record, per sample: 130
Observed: 53
